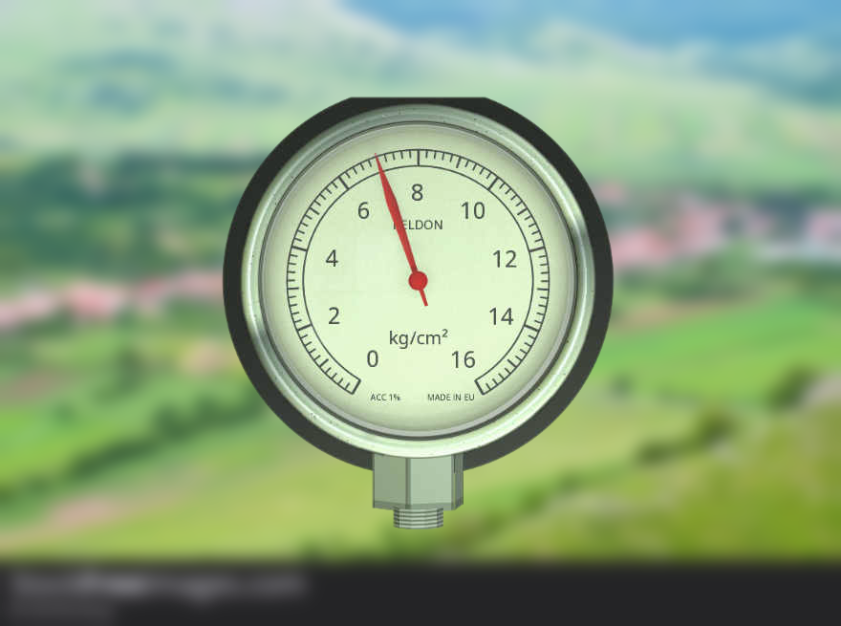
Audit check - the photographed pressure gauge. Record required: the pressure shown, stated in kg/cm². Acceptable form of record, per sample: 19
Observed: 7
